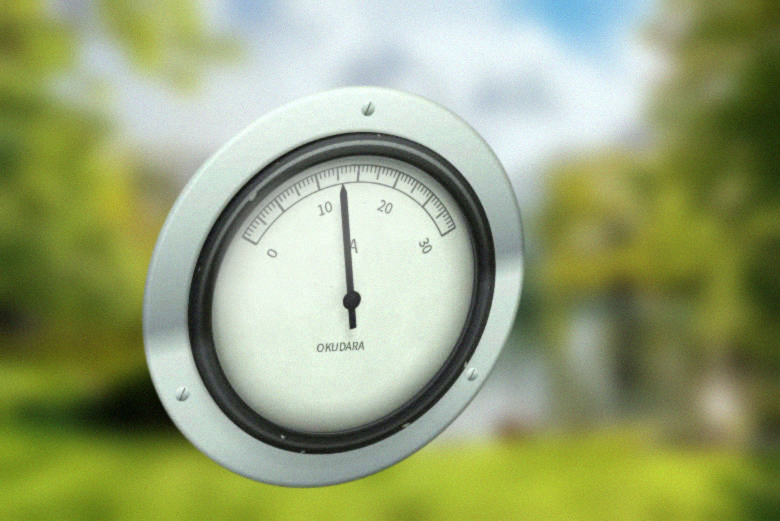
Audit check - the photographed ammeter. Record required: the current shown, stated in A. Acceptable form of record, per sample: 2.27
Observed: 12.5
